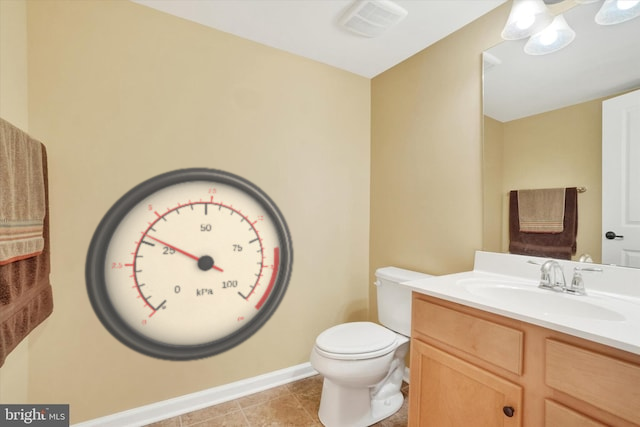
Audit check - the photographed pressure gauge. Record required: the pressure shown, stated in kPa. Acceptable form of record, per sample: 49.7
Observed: 27.5
